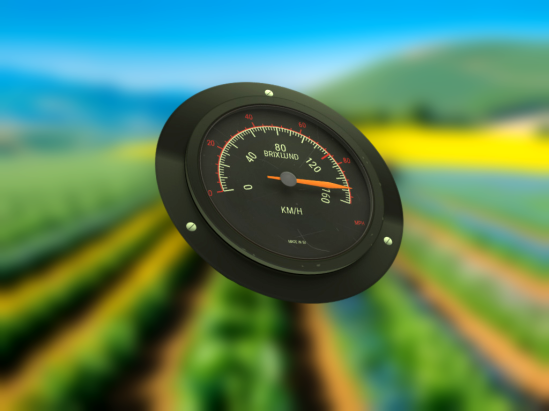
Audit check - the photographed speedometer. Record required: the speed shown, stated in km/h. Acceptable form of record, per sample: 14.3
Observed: 150
